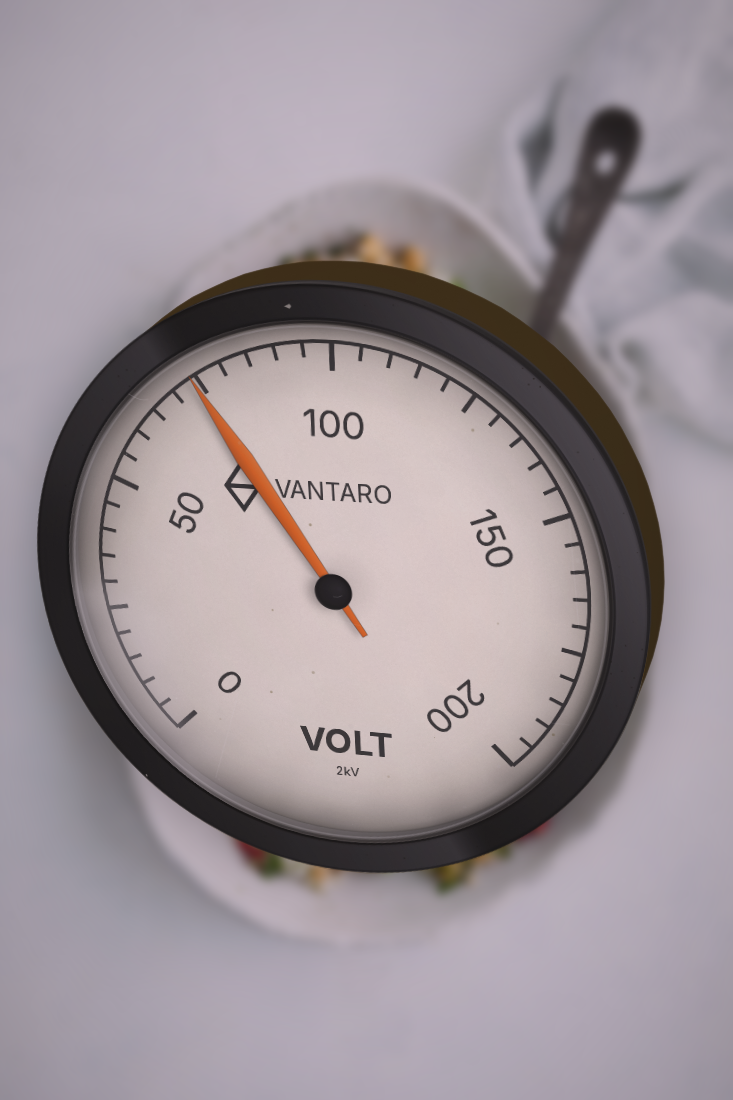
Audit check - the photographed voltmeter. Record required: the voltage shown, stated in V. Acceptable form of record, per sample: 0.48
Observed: 75
